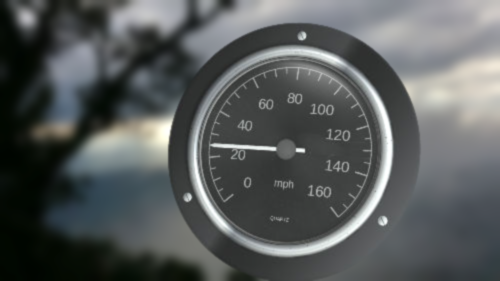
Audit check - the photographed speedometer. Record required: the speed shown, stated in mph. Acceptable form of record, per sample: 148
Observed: 25
